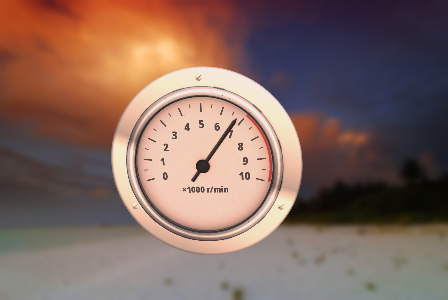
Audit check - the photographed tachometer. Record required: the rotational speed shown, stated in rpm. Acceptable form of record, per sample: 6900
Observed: 6750
